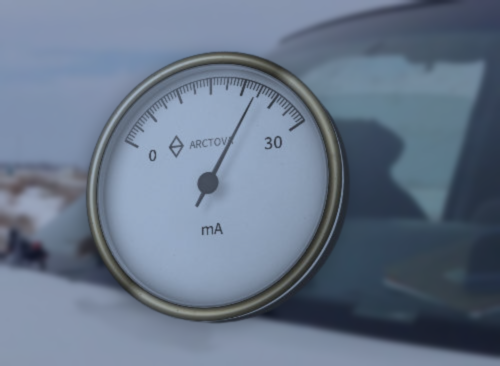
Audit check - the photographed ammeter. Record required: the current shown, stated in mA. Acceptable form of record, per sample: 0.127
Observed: 22.5
